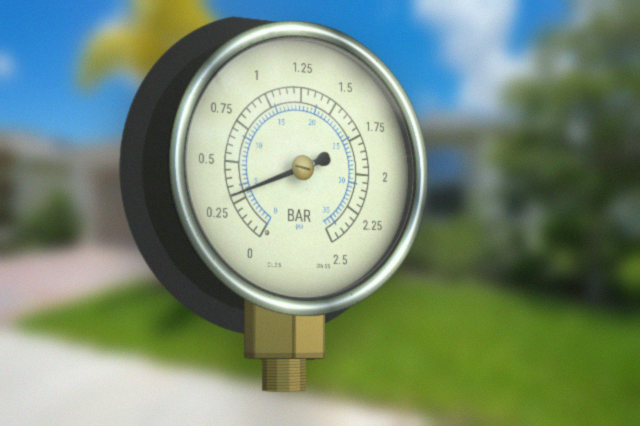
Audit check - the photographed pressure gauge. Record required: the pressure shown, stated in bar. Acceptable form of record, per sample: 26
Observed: 0.3
